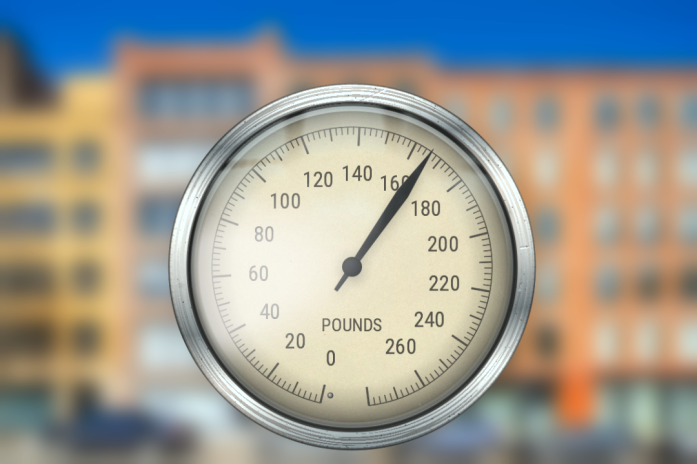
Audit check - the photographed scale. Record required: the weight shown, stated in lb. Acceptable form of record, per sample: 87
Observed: 166
